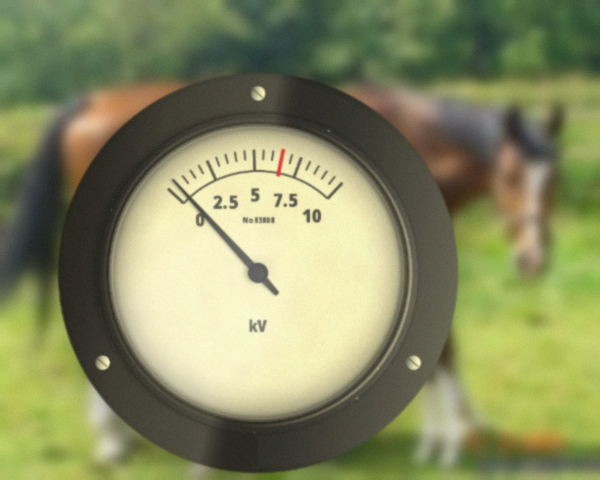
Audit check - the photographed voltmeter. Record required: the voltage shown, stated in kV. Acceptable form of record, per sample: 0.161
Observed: 0.5
